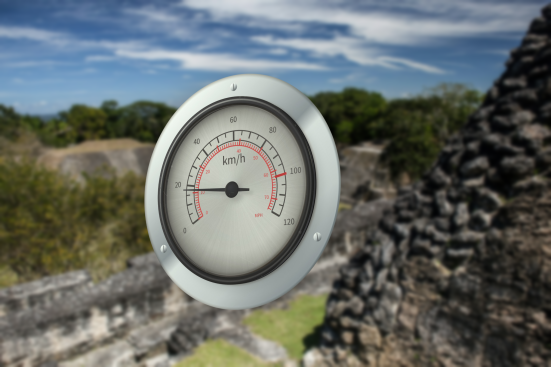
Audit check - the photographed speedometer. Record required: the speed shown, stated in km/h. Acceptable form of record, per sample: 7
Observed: 17.5
